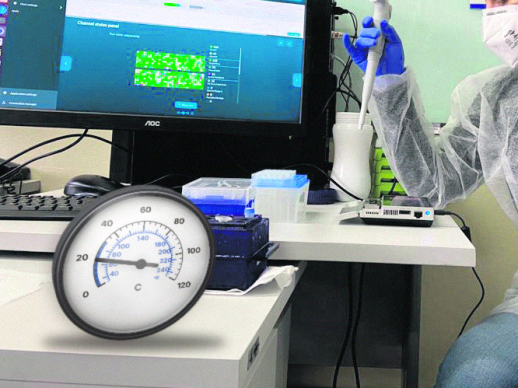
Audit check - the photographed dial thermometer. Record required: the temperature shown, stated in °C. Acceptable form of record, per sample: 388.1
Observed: 20
